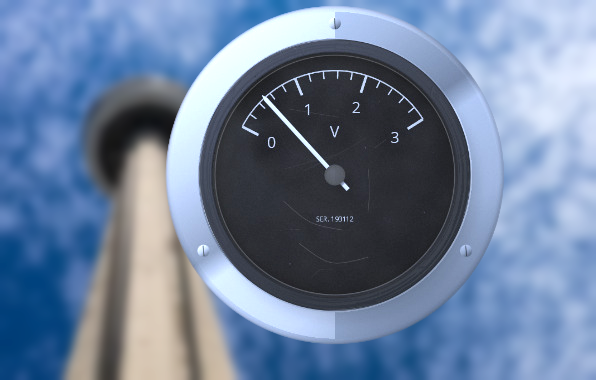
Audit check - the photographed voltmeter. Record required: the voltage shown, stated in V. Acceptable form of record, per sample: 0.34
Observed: 0.5
